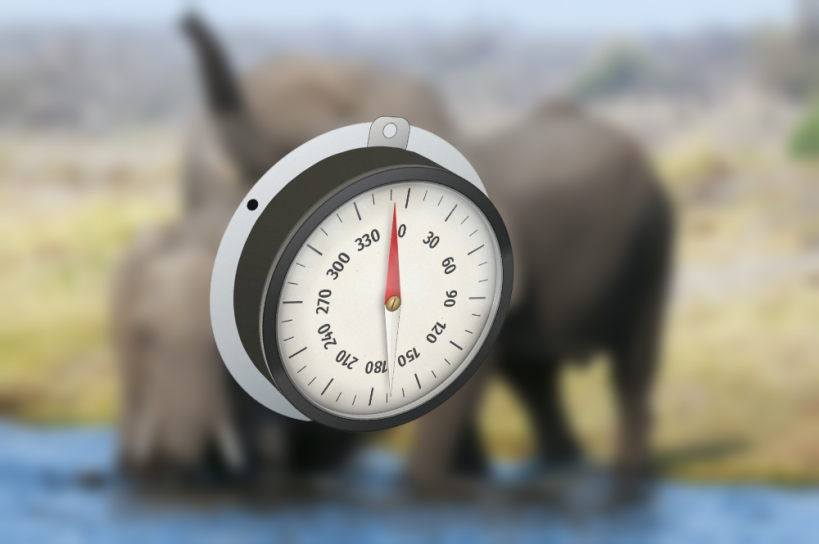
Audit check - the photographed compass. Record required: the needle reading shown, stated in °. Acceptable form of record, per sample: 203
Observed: 350
